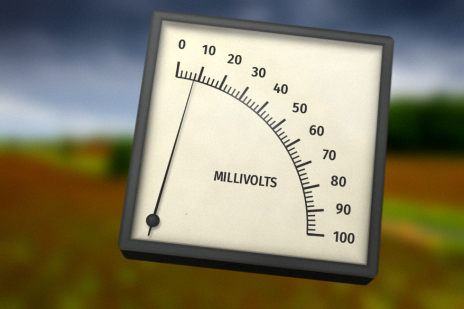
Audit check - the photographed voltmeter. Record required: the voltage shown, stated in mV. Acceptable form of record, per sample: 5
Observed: 8
